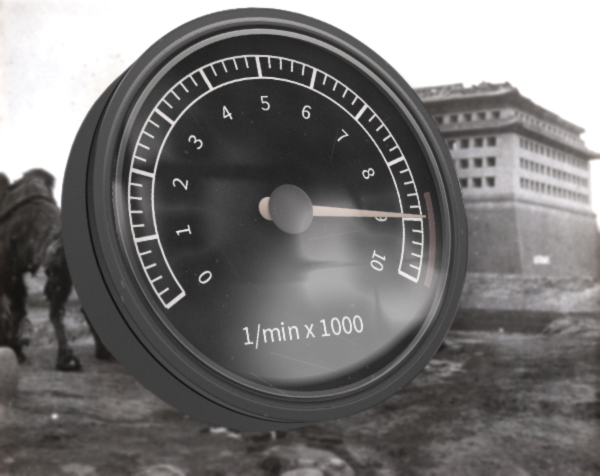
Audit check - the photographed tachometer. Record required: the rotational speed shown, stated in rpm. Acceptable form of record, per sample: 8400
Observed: 9000
